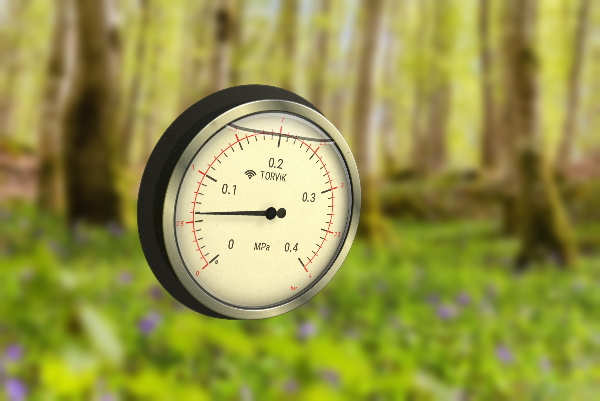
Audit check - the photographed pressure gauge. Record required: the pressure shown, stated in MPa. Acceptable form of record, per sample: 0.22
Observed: 0.06
